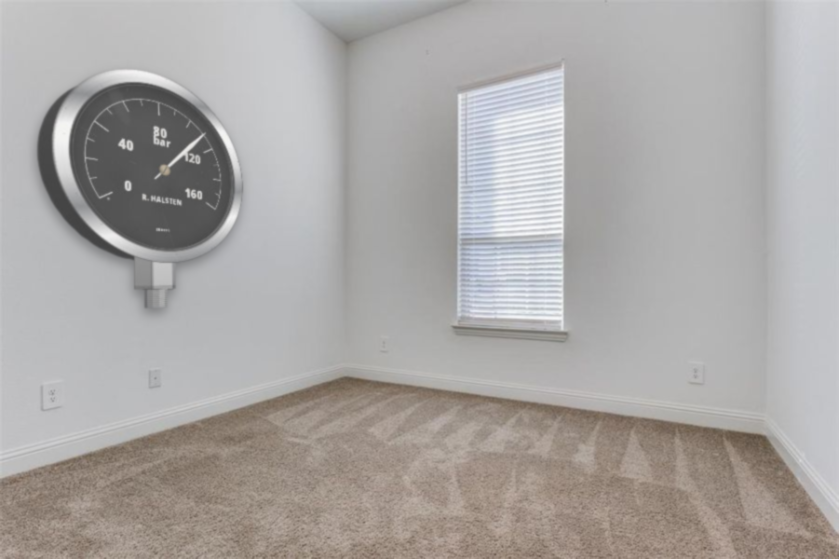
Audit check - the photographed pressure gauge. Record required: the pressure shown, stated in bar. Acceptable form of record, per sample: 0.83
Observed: 110
